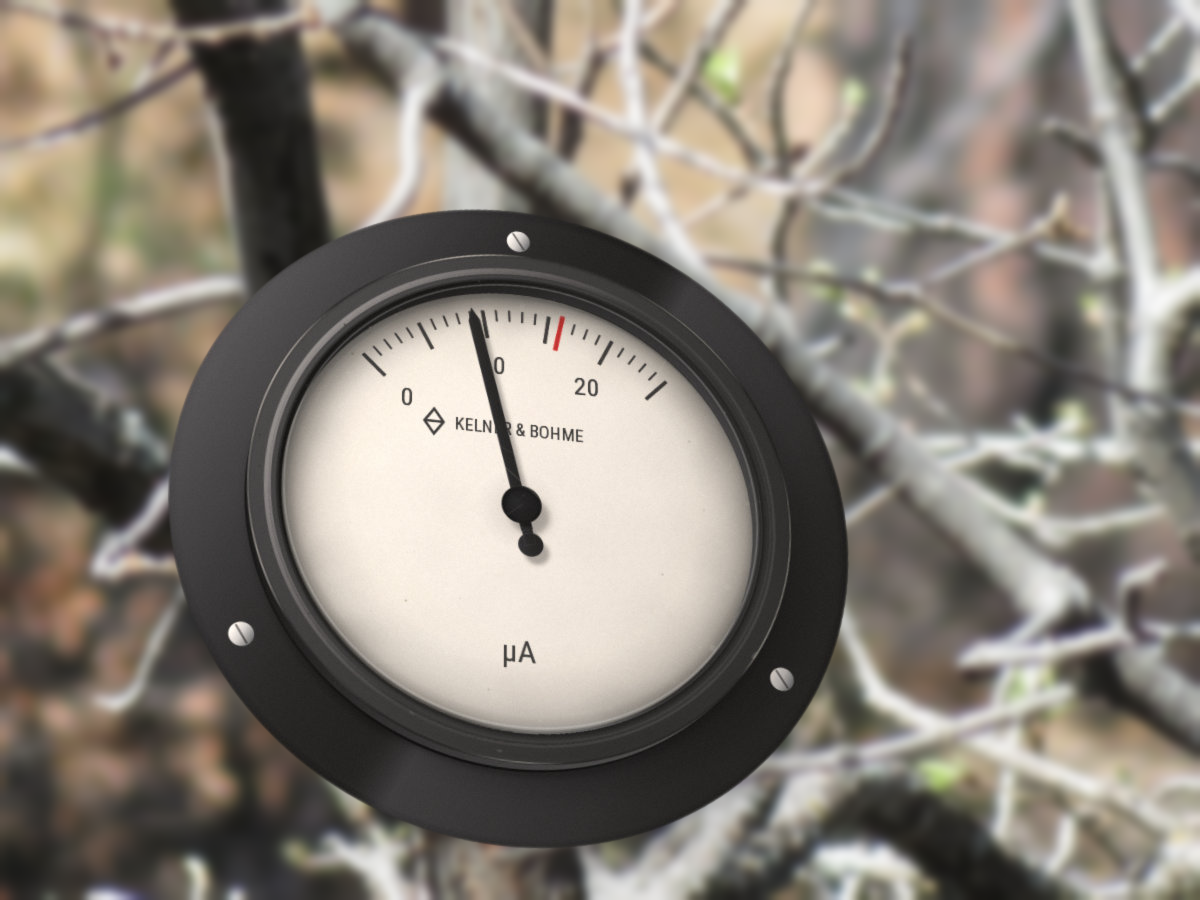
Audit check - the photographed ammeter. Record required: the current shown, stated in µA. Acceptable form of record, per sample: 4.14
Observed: 9
